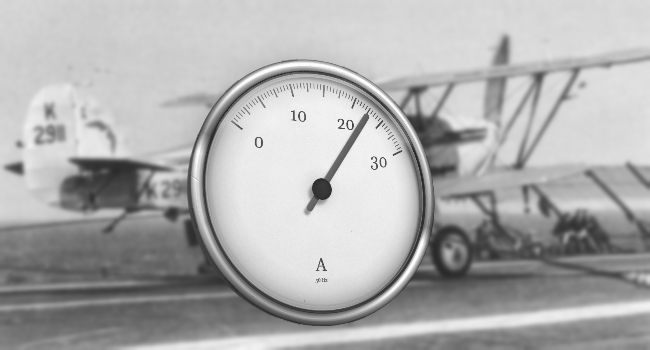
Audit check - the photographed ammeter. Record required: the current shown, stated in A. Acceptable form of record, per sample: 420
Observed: 22.5
